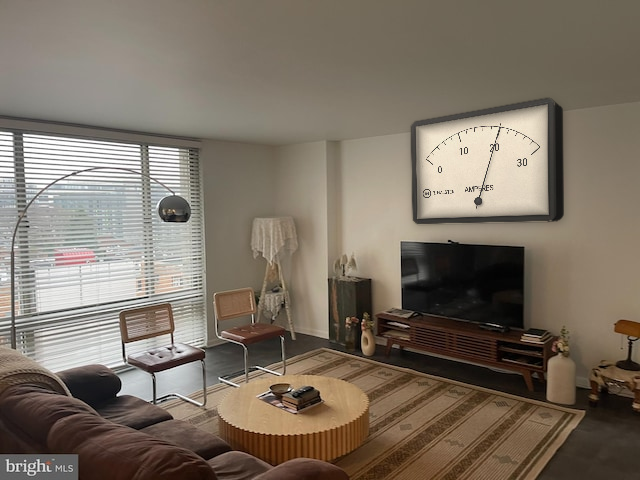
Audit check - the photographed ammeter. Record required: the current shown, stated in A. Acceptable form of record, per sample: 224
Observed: 20
